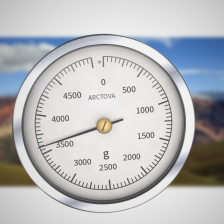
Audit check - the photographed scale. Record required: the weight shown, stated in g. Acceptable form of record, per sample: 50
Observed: 3600
